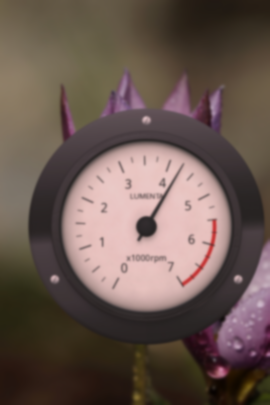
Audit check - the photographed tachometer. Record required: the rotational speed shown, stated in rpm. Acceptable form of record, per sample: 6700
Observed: 4250
